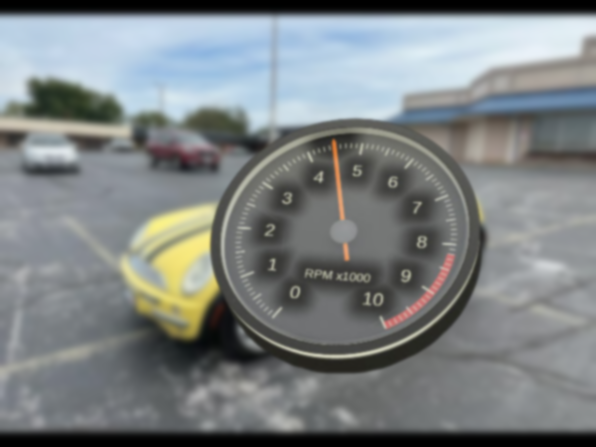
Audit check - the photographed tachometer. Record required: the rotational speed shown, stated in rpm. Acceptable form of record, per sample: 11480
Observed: 4500
